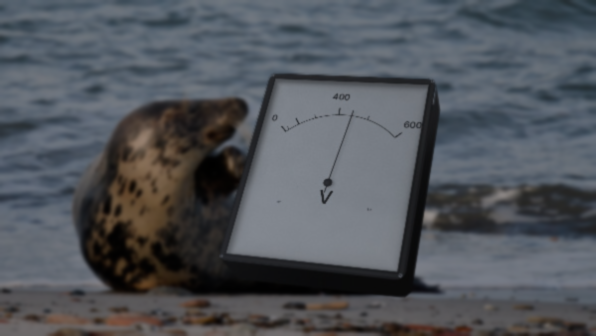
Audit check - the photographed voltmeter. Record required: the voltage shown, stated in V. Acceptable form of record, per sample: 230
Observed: 450
